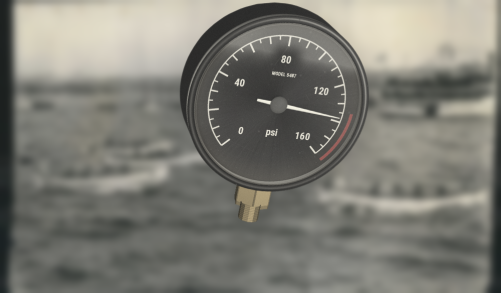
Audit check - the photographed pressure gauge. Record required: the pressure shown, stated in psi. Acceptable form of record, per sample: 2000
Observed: 137.5
